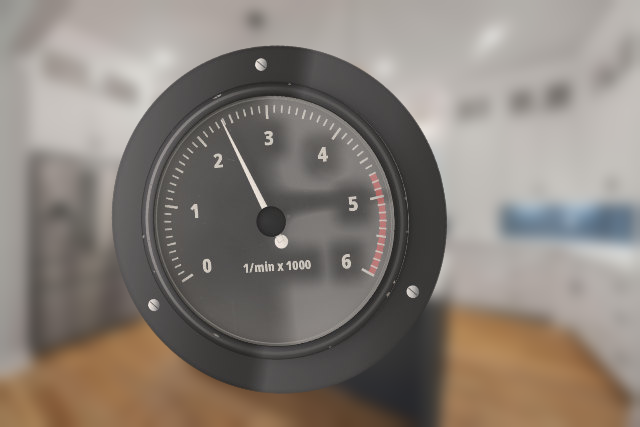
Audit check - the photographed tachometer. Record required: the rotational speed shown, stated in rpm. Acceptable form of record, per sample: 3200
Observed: 2400
